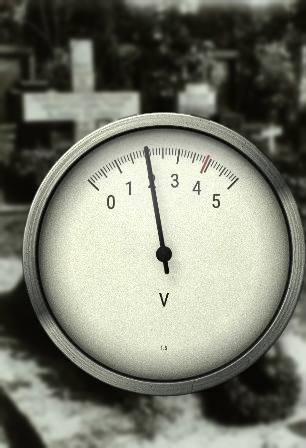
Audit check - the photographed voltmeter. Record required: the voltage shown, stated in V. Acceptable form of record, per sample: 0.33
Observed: 2
